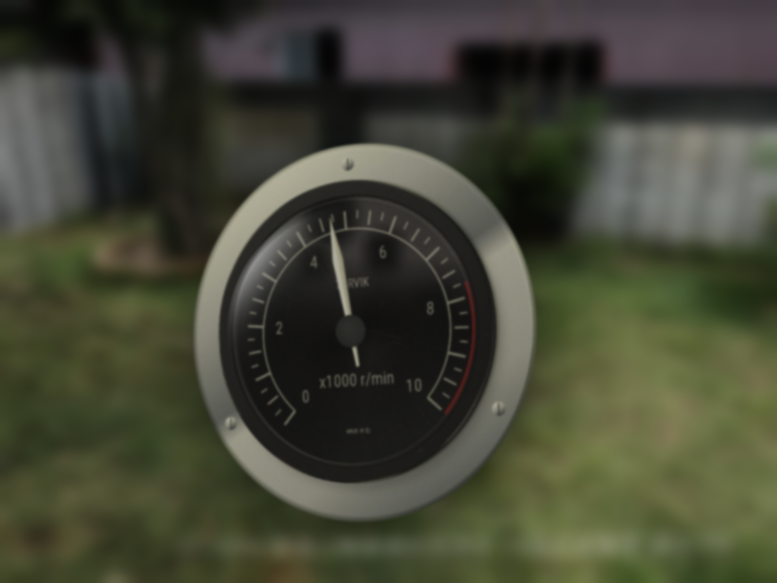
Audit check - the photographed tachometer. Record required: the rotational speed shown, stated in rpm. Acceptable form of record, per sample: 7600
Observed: 4750
